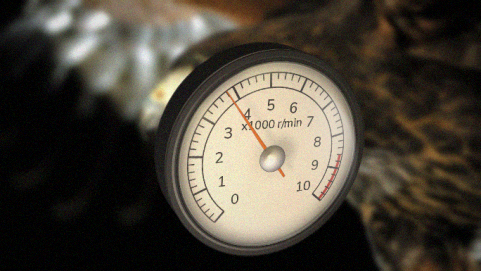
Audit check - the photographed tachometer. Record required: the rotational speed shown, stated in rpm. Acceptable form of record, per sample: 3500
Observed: 3800
